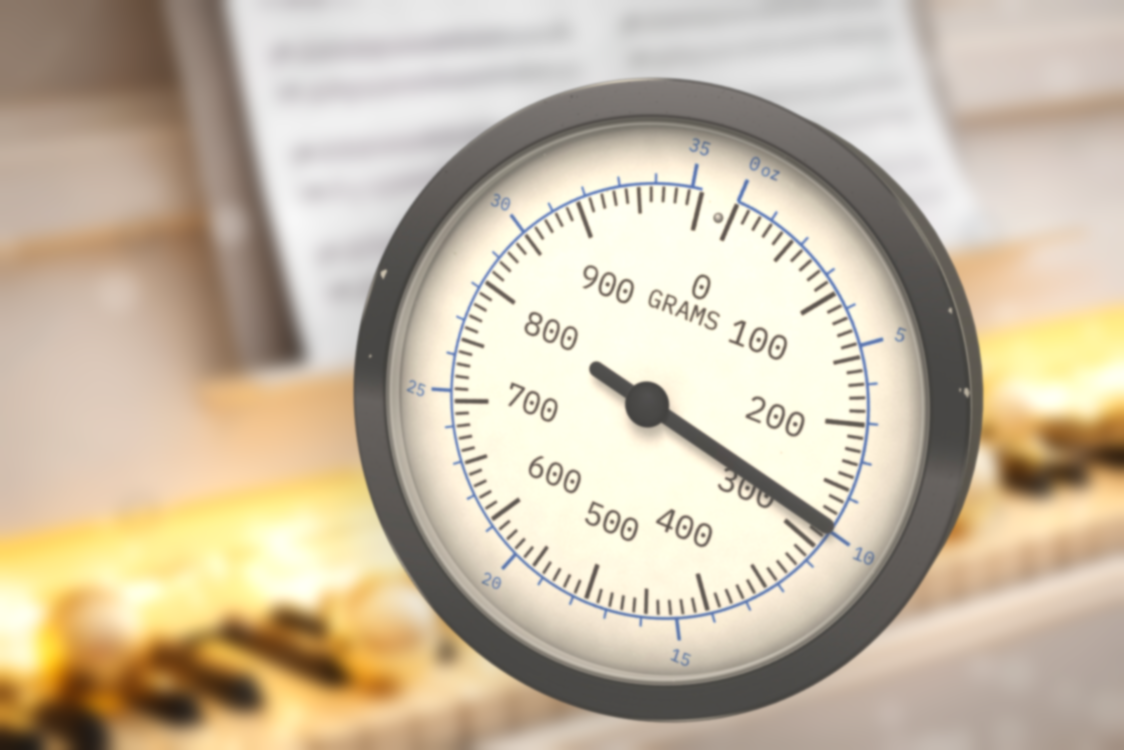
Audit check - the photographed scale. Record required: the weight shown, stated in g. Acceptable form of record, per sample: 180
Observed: 280
